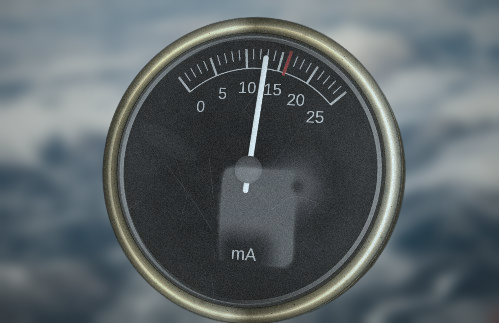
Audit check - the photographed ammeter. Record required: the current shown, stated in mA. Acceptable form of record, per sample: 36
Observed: 13
